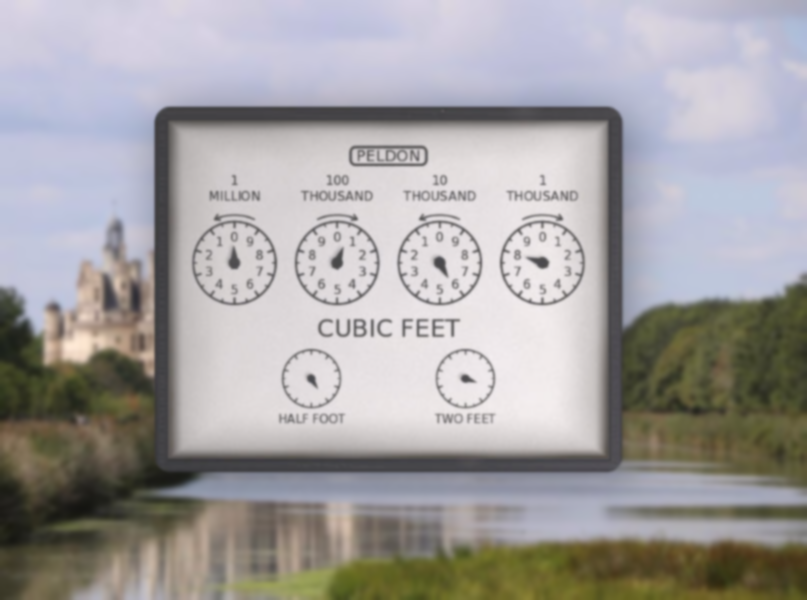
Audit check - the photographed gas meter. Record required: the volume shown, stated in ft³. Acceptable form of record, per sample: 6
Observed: 5800
